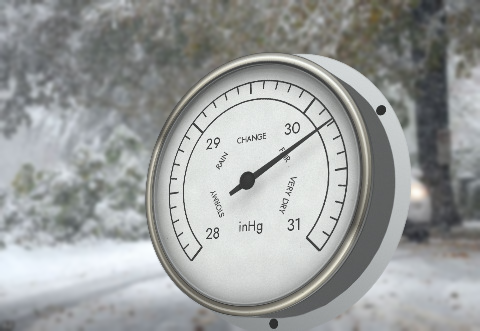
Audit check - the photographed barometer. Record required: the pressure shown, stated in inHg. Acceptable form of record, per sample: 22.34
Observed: 30.2
